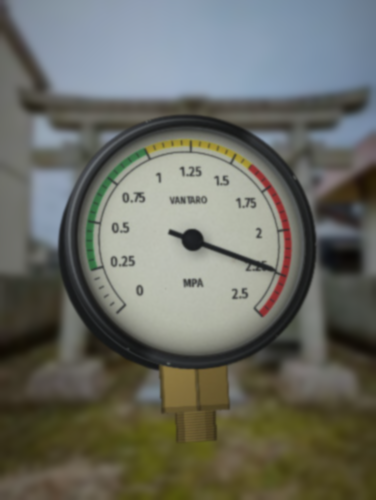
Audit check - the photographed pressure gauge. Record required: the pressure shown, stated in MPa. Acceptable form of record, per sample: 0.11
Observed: 2.25
